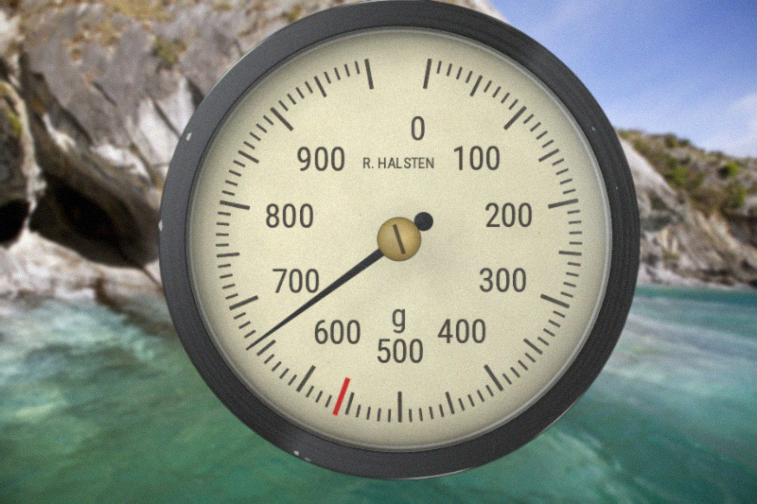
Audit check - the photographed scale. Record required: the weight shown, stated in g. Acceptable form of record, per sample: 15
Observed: 660
